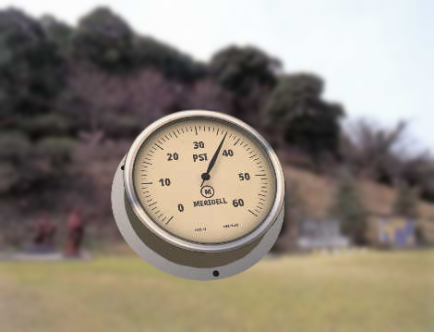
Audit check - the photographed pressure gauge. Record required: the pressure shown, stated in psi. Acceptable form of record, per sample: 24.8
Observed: 37
